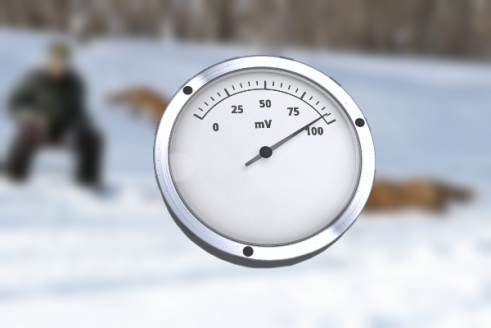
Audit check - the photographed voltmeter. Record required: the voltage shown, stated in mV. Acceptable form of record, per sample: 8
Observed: 95
